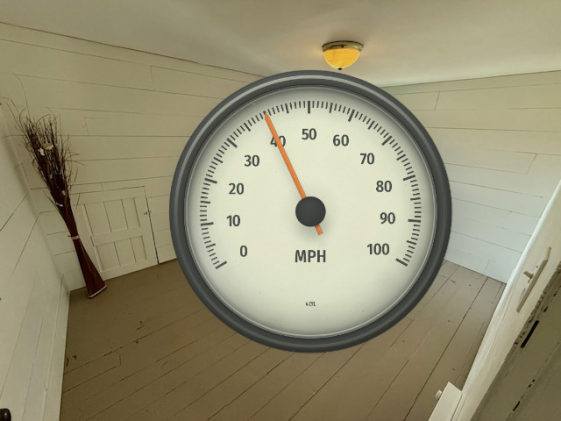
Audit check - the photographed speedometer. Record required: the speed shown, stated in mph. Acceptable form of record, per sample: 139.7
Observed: 40
